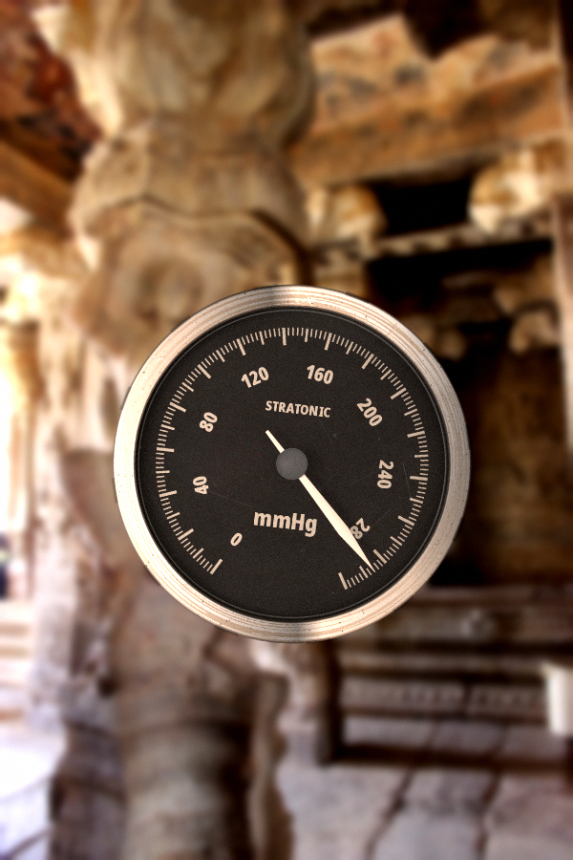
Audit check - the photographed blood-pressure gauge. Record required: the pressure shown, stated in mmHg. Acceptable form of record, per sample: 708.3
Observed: 286
